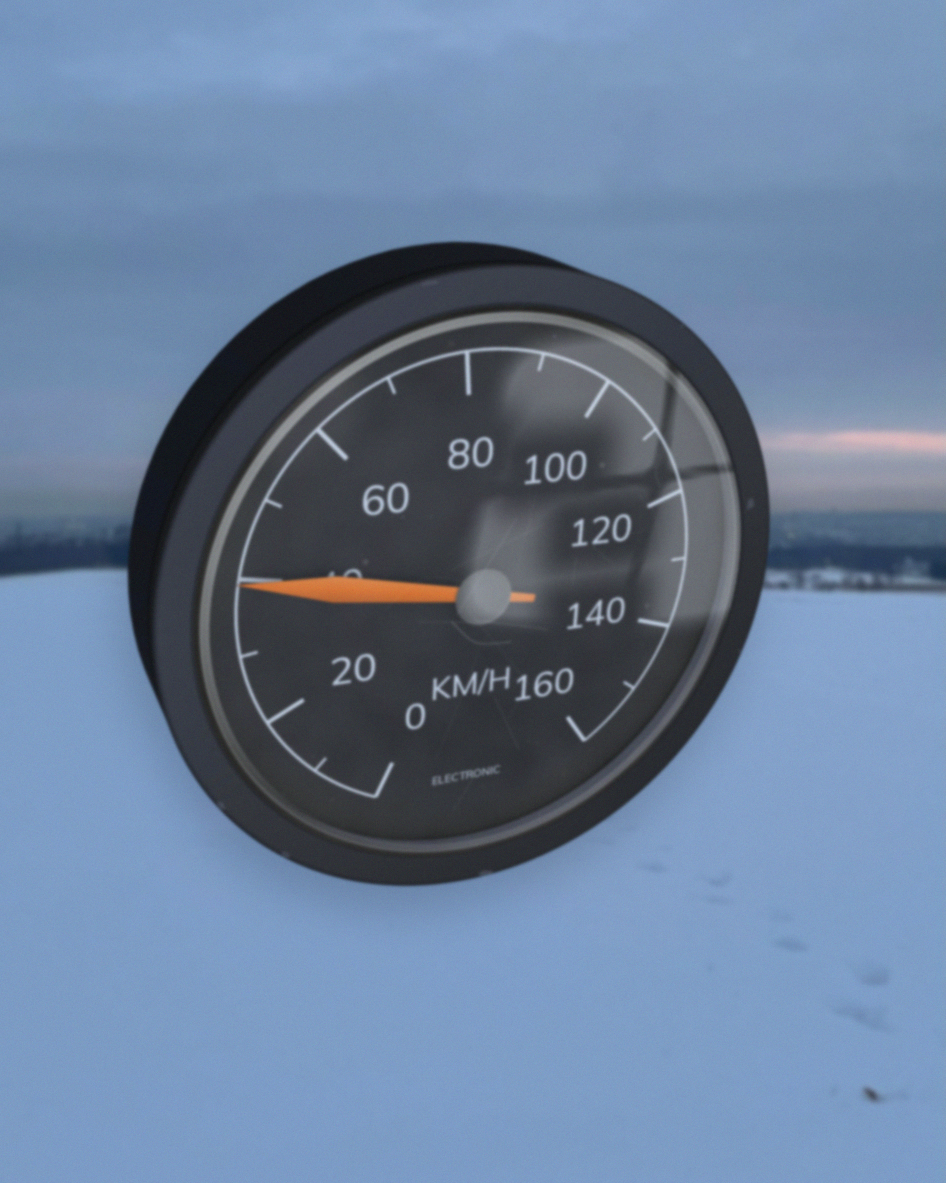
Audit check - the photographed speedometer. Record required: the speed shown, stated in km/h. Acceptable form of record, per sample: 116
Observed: 40
